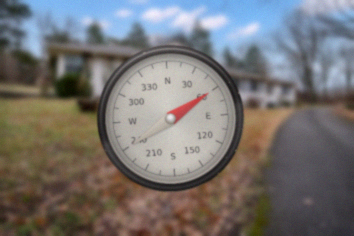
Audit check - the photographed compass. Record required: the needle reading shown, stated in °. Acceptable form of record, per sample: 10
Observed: 60
